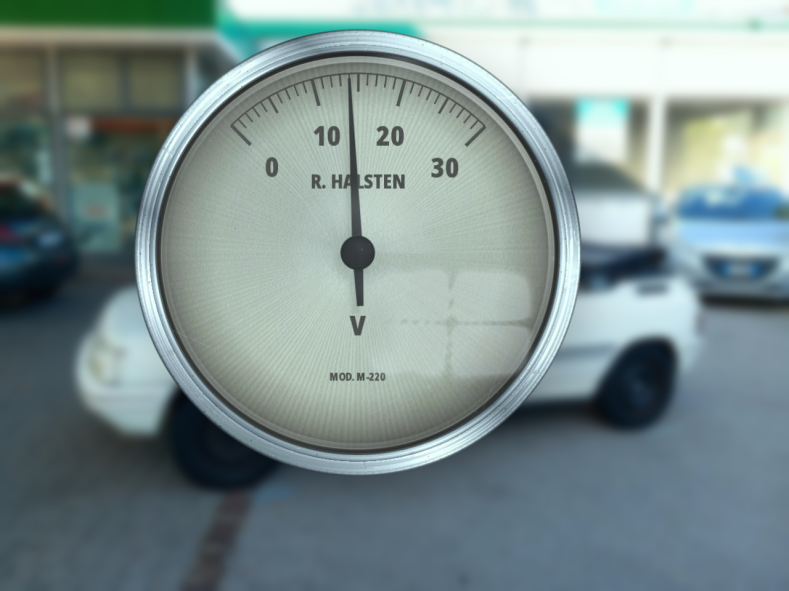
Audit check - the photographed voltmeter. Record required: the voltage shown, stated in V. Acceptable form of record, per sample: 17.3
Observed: 14
